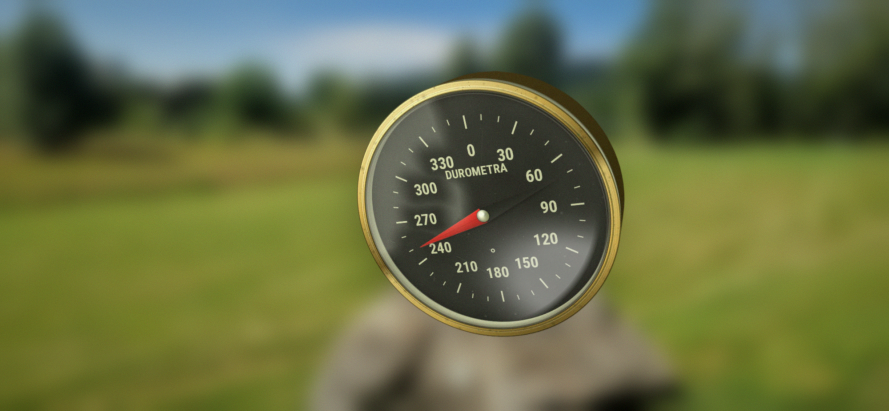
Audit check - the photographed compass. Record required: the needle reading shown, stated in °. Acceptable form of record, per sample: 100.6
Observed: 250
